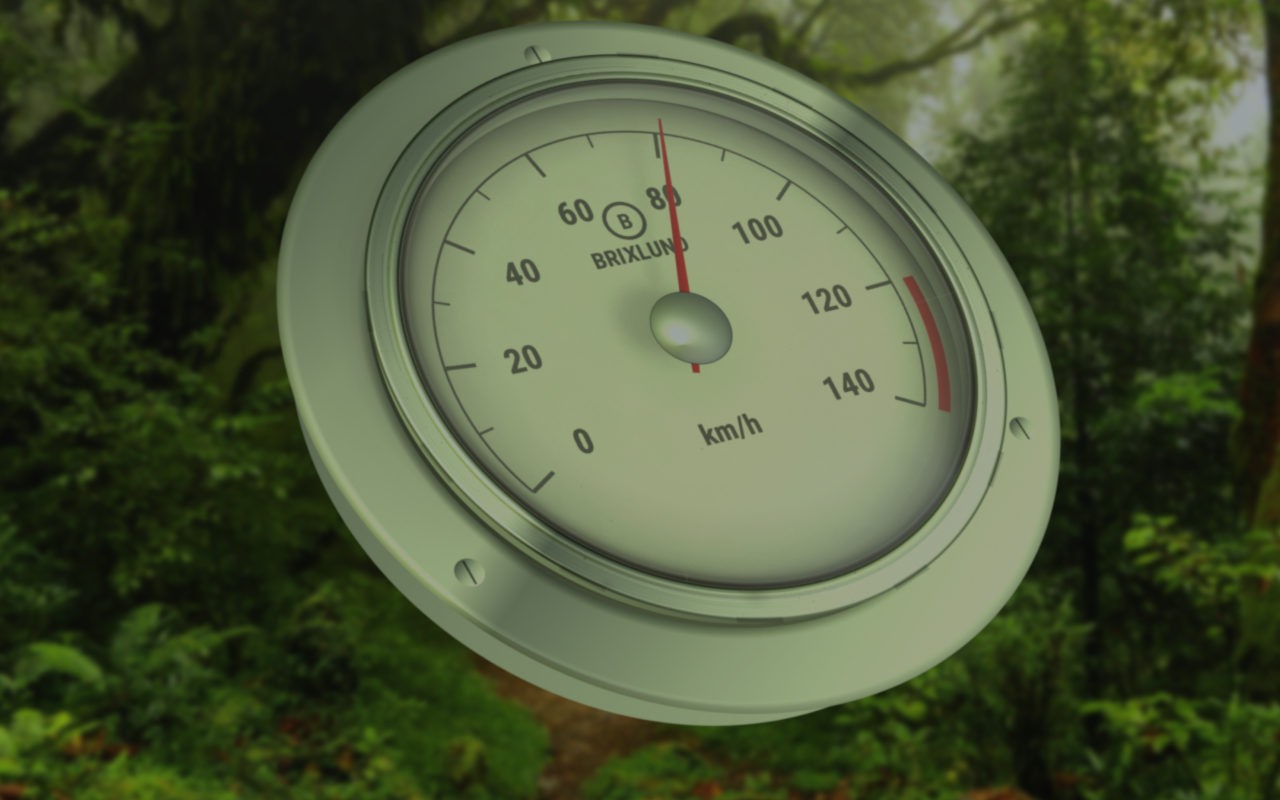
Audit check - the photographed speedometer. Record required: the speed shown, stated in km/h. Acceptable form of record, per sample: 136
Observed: 80
